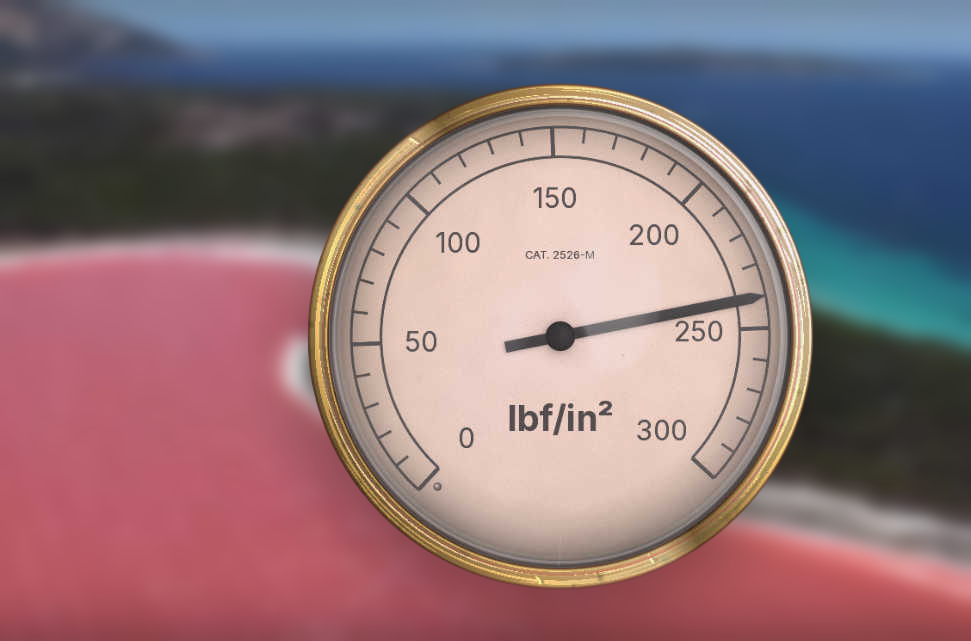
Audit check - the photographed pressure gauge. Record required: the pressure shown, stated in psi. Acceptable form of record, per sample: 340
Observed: 240
